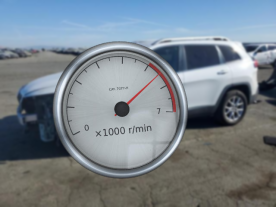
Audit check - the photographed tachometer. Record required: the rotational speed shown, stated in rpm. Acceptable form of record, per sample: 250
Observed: 5500
